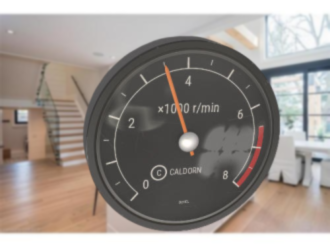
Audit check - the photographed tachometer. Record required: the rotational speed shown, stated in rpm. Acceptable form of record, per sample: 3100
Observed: 3500
